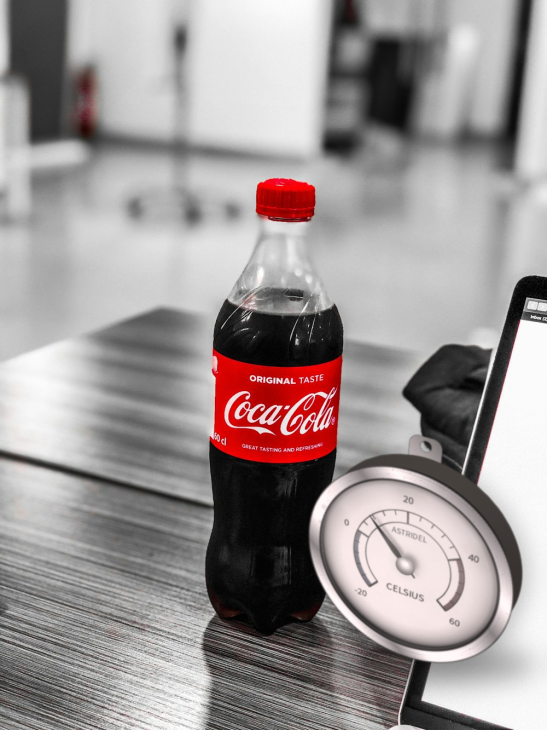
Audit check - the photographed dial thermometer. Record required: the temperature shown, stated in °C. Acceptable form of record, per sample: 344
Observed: 8
